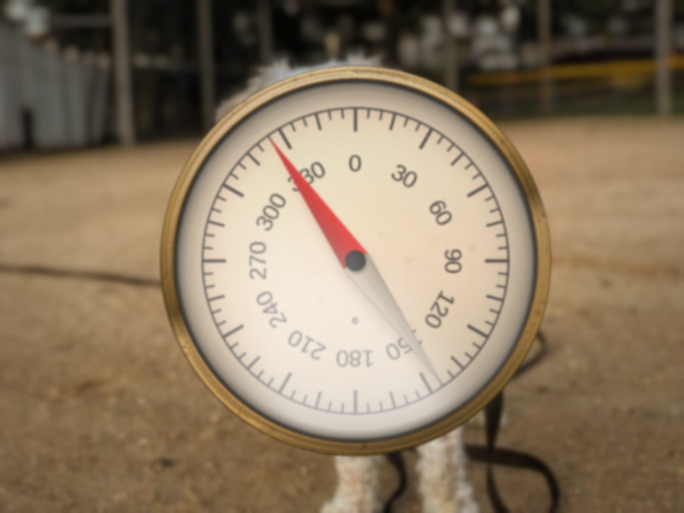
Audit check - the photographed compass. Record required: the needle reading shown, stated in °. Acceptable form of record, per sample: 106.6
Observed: 325
